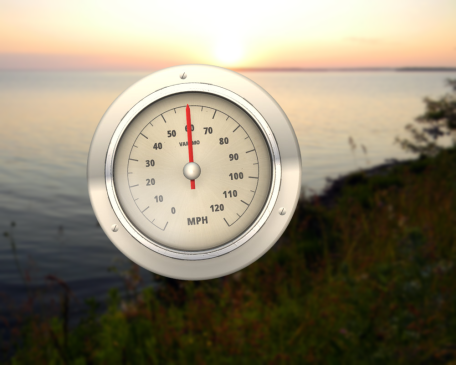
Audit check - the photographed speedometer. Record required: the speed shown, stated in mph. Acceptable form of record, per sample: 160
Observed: 60
